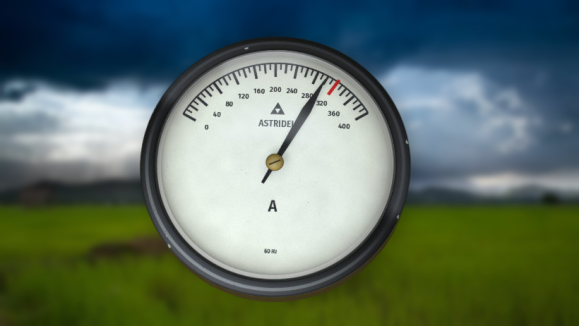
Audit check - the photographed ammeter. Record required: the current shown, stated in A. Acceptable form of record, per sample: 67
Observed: 300
